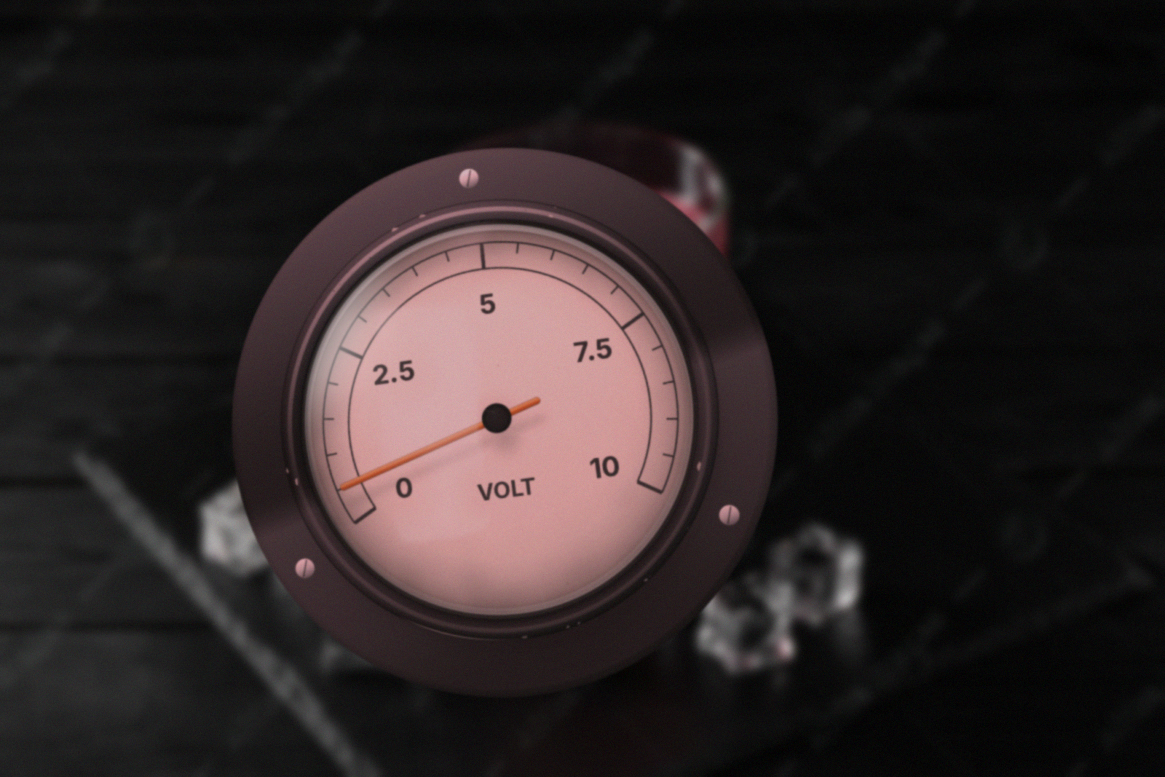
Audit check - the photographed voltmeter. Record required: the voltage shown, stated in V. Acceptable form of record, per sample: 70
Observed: 0.5
